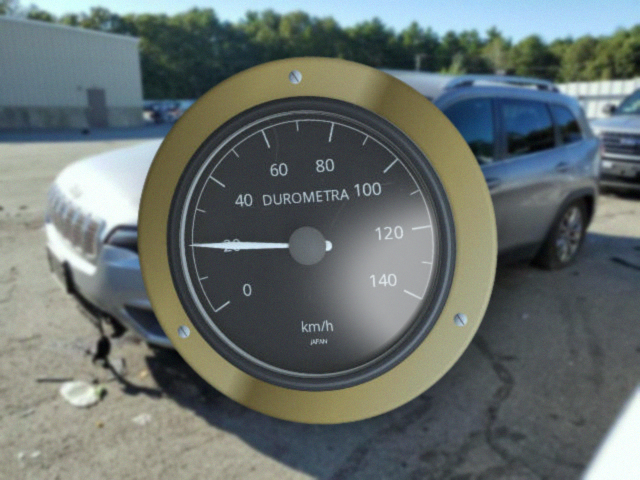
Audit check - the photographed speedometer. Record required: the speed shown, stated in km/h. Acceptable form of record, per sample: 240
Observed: 20
